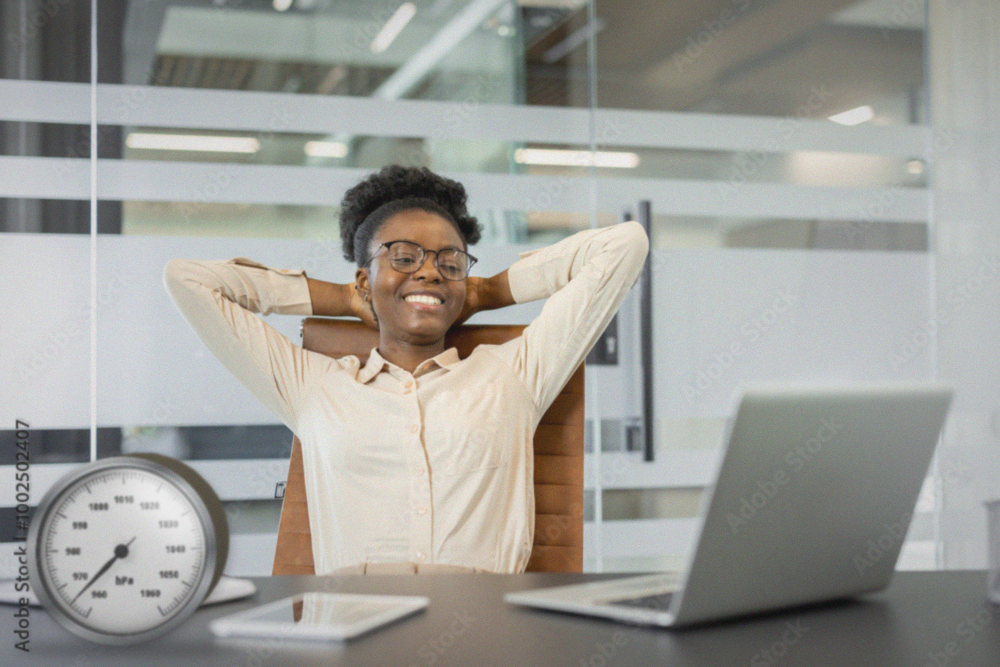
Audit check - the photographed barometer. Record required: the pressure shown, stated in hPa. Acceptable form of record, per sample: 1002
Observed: 965
